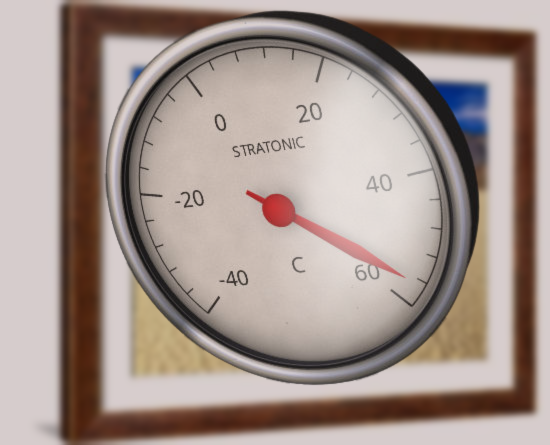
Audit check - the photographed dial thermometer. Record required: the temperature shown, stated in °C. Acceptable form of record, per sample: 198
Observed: 56
